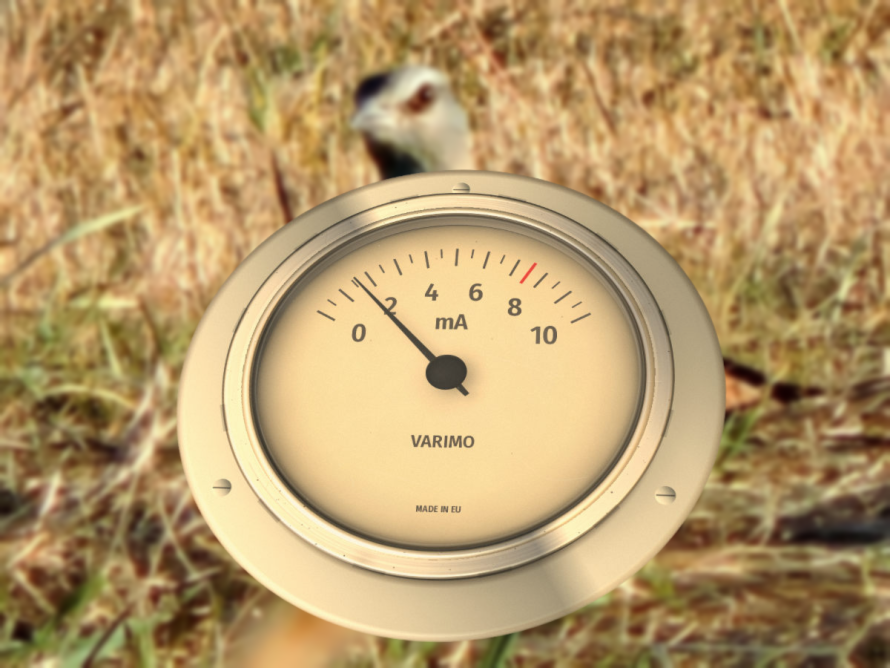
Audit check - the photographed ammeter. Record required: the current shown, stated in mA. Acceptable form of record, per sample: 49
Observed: 1.5
